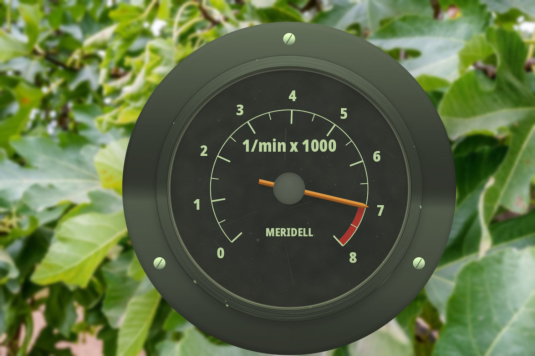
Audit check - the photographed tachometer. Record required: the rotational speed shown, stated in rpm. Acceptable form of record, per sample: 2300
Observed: 7000
